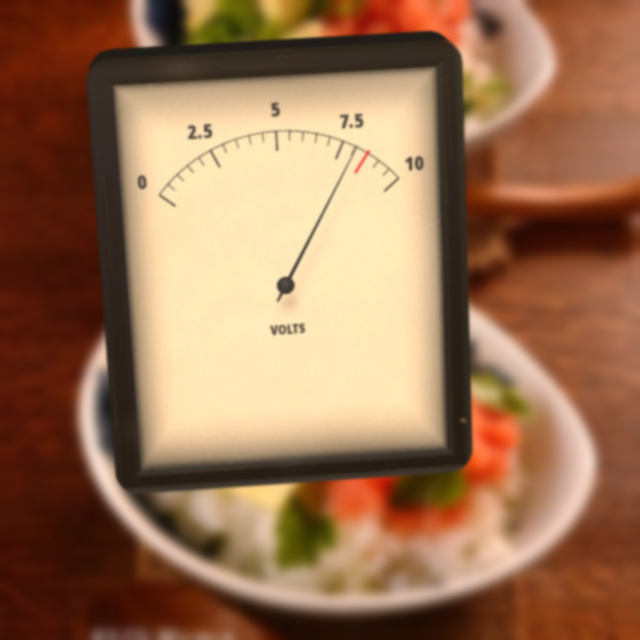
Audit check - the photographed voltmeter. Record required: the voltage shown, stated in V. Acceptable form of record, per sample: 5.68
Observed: 8
